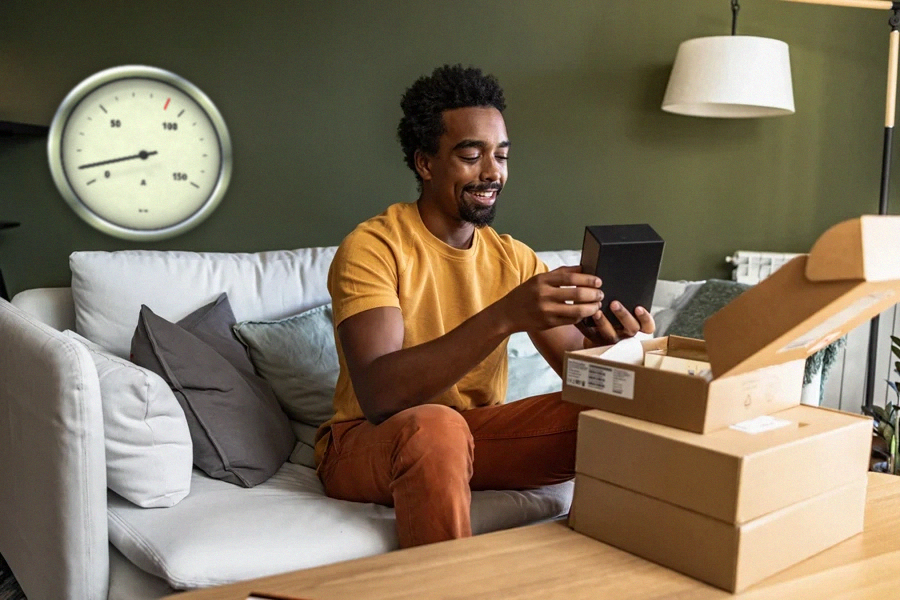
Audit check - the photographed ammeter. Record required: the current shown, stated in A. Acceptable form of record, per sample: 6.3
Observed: 10
